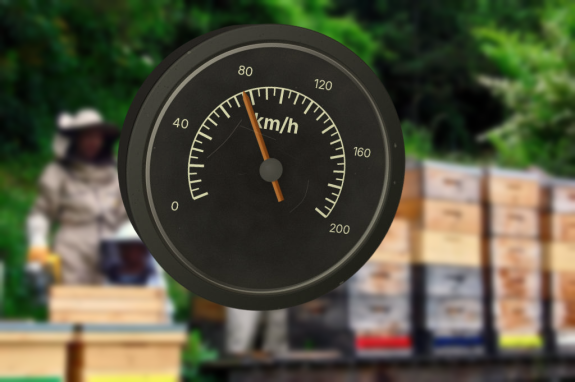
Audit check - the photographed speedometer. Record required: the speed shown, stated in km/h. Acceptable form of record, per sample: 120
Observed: 75
